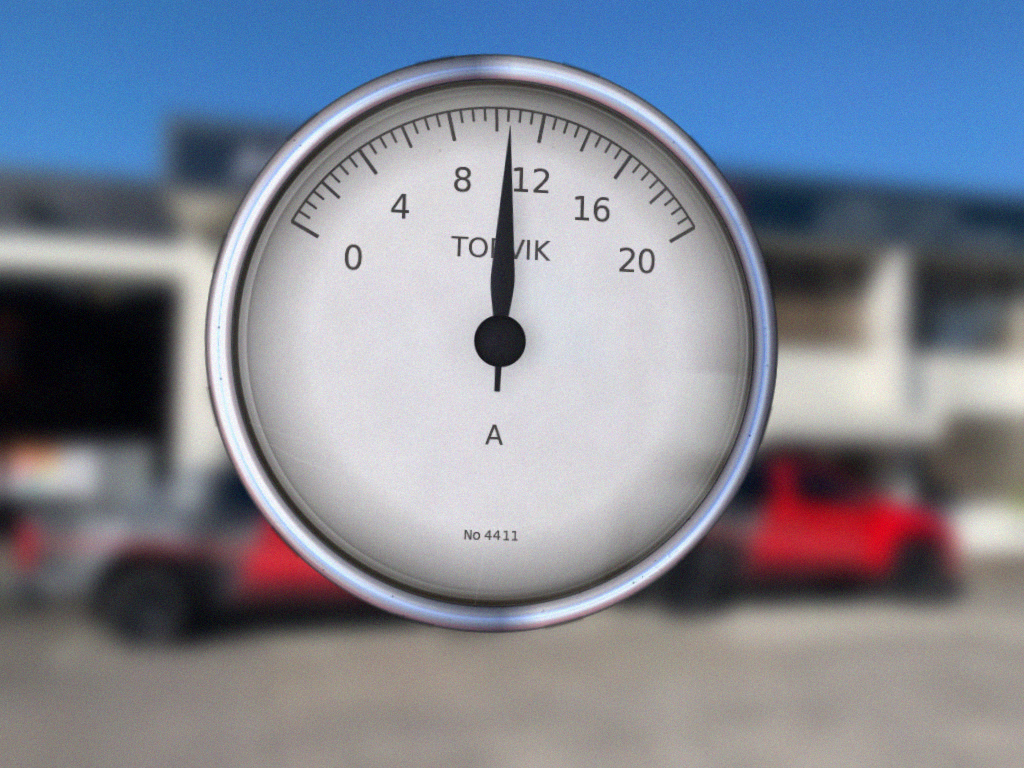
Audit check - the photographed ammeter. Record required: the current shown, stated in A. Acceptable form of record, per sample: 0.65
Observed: 10.5
